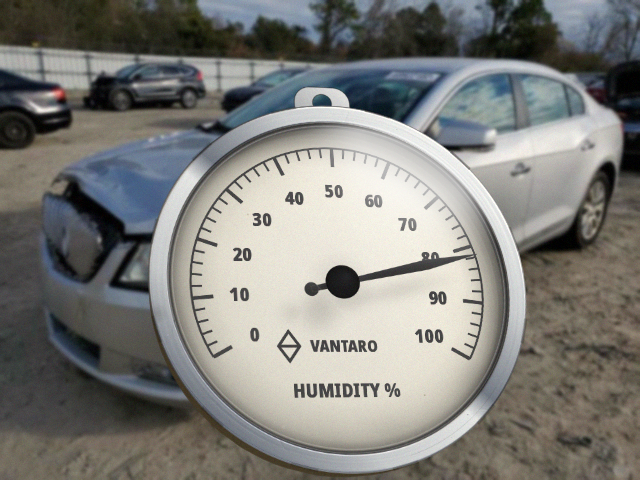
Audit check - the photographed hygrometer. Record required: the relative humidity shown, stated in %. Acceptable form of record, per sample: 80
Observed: 82
